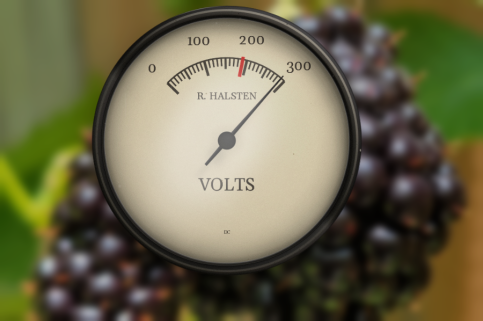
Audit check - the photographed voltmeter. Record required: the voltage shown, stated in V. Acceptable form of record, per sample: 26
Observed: 290
